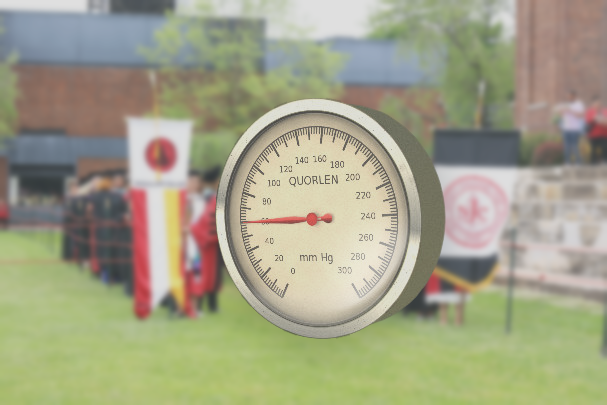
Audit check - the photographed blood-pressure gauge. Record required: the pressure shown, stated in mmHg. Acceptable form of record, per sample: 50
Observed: 60
